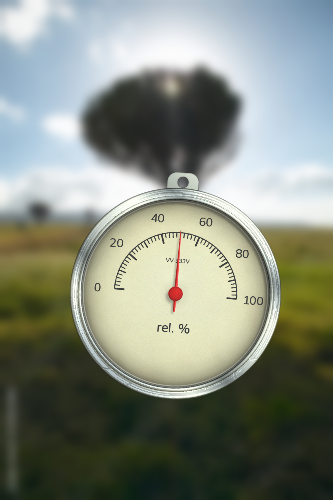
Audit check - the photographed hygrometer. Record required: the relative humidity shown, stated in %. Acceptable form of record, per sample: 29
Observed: 50
